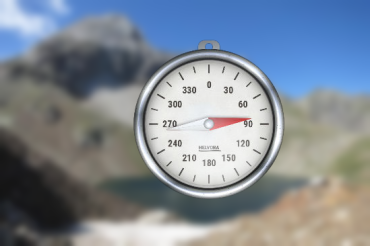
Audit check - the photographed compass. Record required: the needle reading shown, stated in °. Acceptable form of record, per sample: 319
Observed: 82.5
